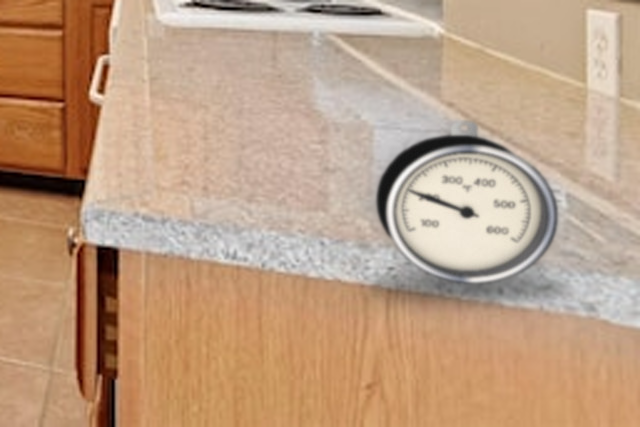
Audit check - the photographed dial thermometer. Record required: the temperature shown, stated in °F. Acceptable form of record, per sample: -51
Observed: 200
